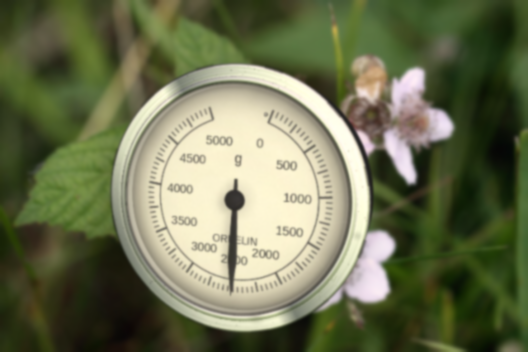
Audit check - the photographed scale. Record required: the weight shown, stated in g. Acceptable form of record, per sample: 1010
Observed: 2500
